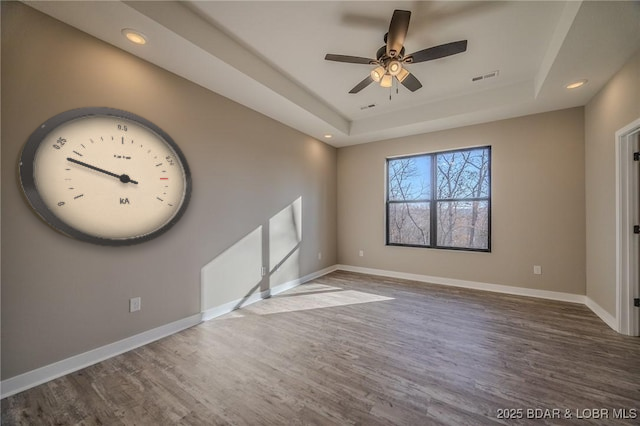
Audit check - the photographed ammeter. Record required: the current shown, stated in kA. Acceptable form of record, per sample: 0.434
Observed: 0.2
